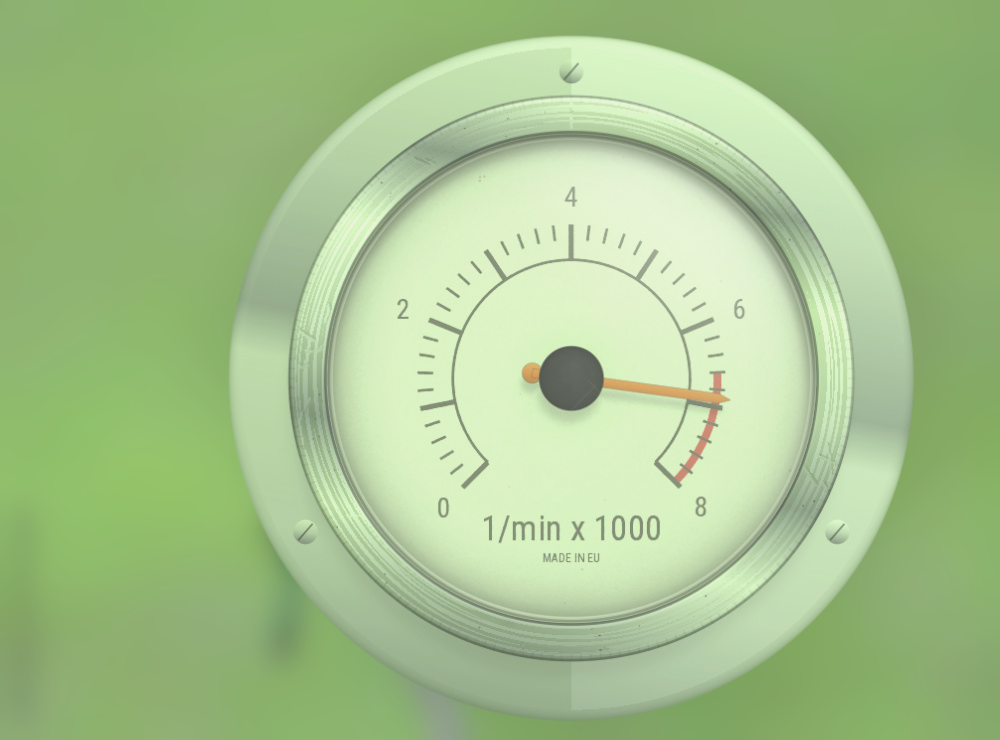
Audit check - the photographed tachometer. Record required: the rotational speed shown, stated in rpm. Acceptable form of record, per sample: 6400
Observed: 6900
